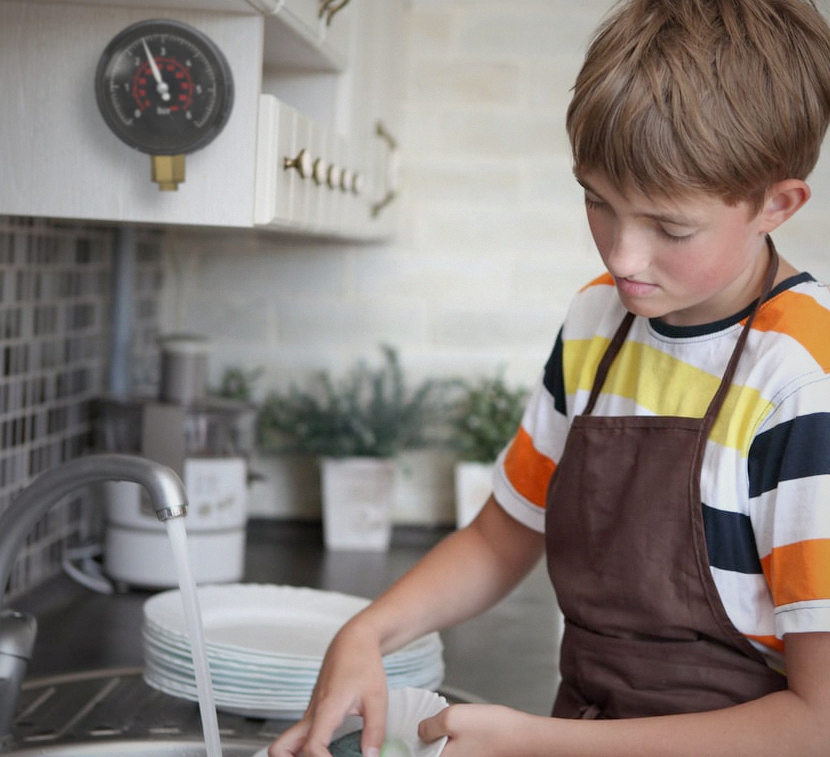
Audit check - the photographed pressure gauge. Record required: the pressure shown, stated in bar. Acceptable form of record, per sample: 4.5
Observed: 2.5
